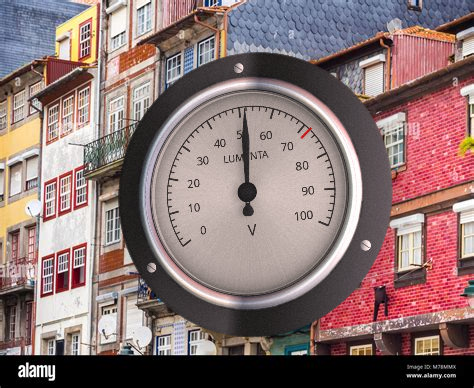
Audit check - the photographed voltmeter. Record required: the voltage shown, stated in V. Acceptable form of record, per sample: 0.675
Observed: 52
